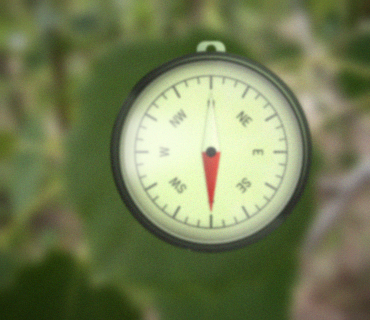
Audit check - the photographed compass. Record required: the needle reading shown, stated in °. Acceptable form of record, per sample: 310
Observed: 180
